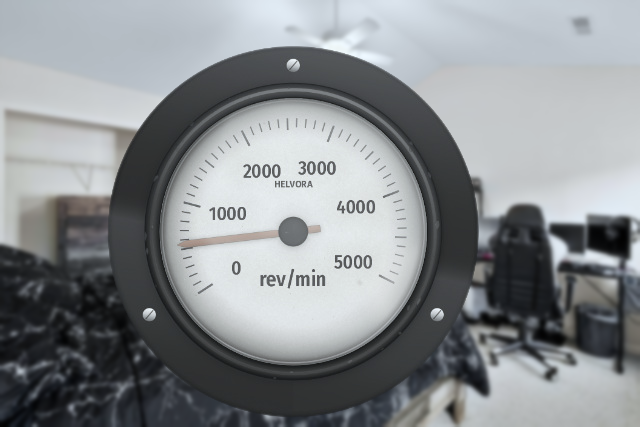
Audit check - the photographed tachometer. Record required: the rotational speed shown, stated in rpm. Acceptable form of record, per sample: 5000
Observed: 550
